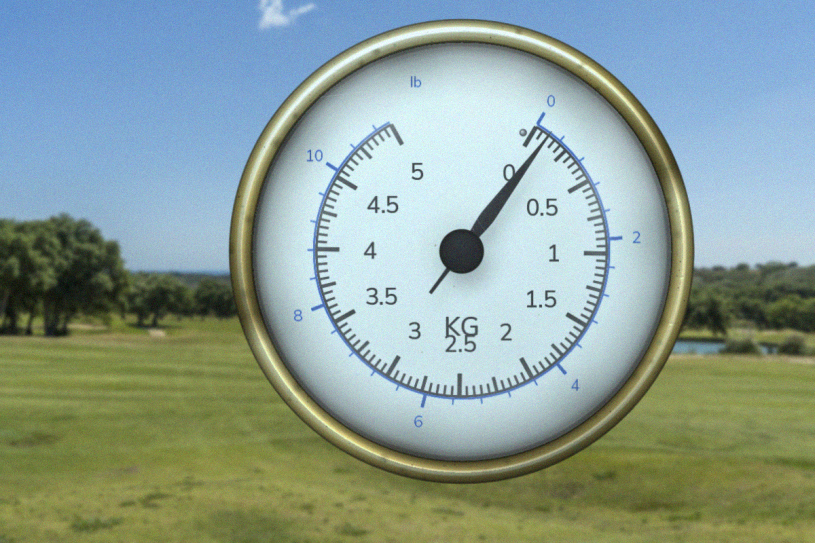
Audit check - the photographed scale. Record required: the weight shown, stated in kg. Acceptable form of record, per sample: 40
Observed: 0.1
